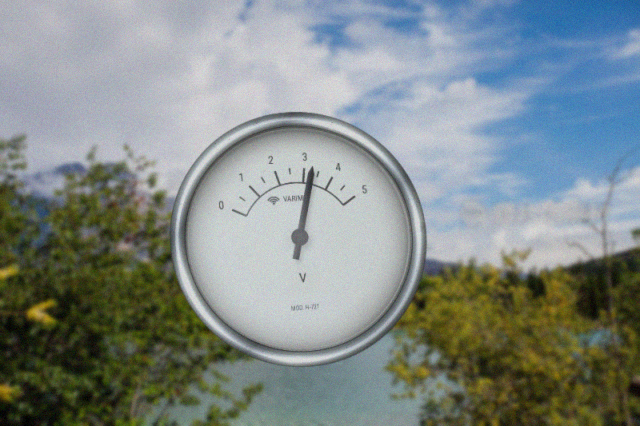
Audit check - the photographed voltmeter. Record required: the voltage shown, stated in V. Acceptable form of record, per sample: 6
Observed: 3.25
